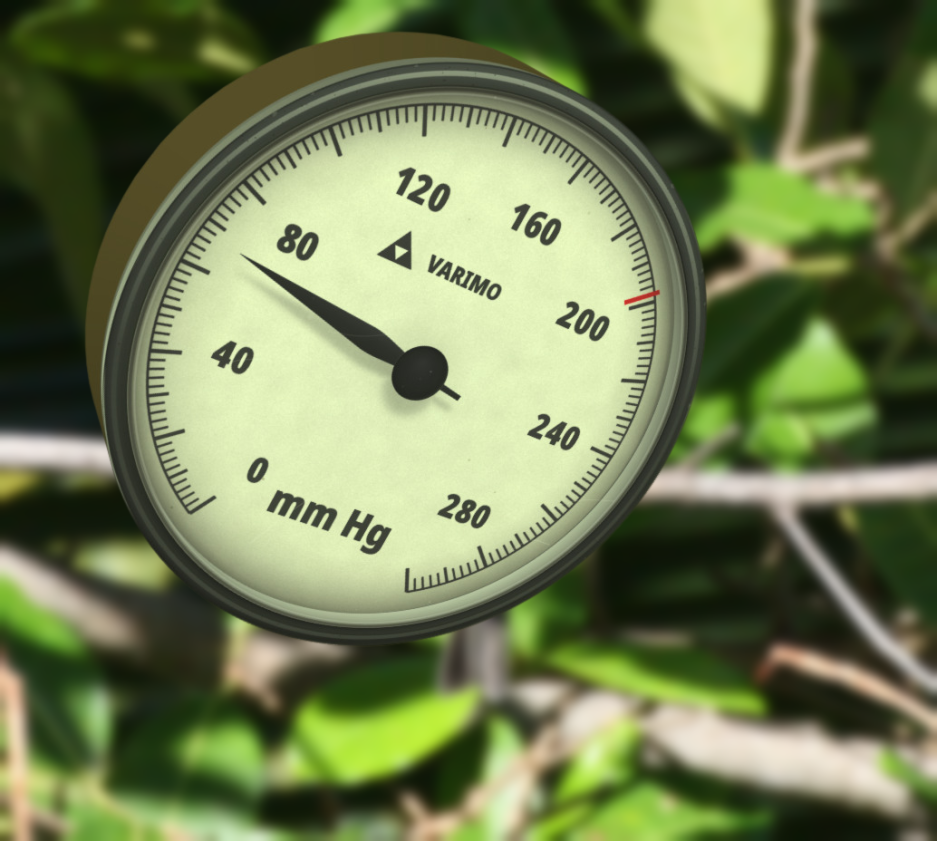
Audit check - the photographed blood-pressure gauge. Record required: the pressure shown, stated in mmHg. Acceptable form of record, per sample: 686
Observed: 68
